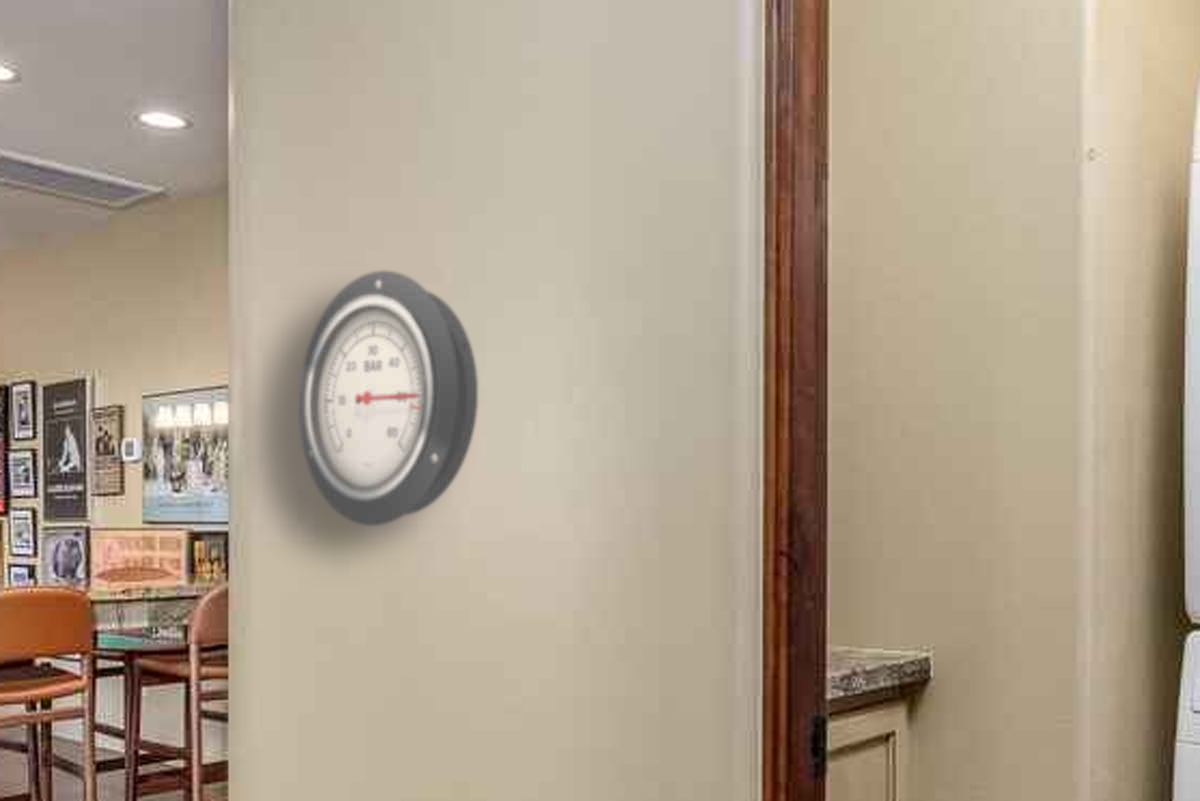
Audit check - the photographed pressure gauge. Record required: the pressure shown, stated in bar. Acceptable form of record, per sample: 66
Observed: 50
